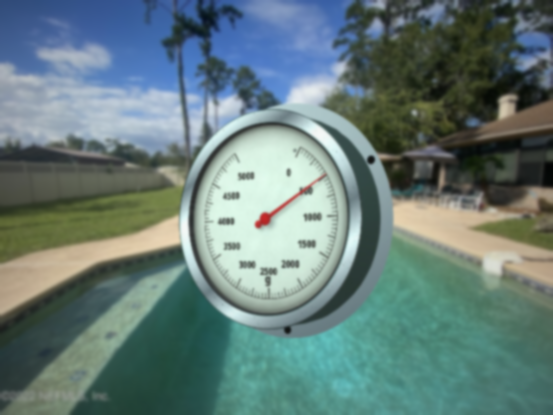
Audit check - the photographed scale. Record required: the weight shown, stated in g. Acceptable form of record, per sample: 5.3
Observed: 500
